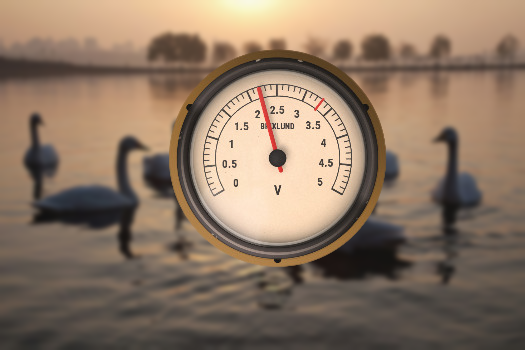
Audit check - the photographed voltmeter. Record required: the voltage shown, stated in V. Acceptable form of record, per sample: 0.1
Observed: 2.2
